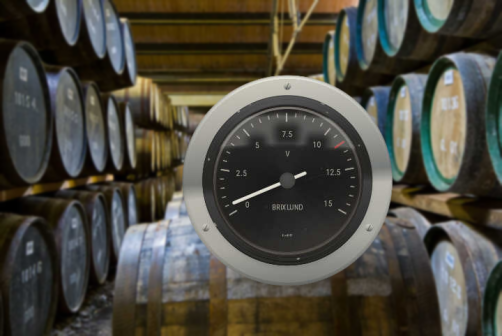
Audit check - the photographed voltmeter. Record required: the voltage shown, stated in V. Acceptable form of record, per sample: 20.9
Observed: 0.5
